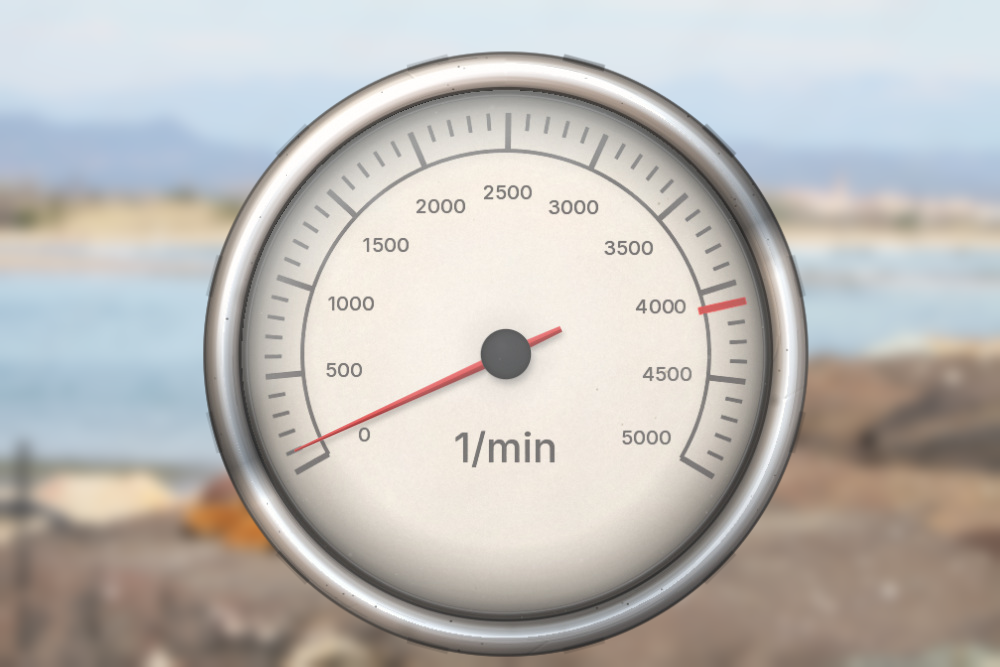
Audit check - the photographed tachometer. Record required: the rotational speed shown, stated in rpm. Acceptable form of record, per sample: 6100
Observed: 100
